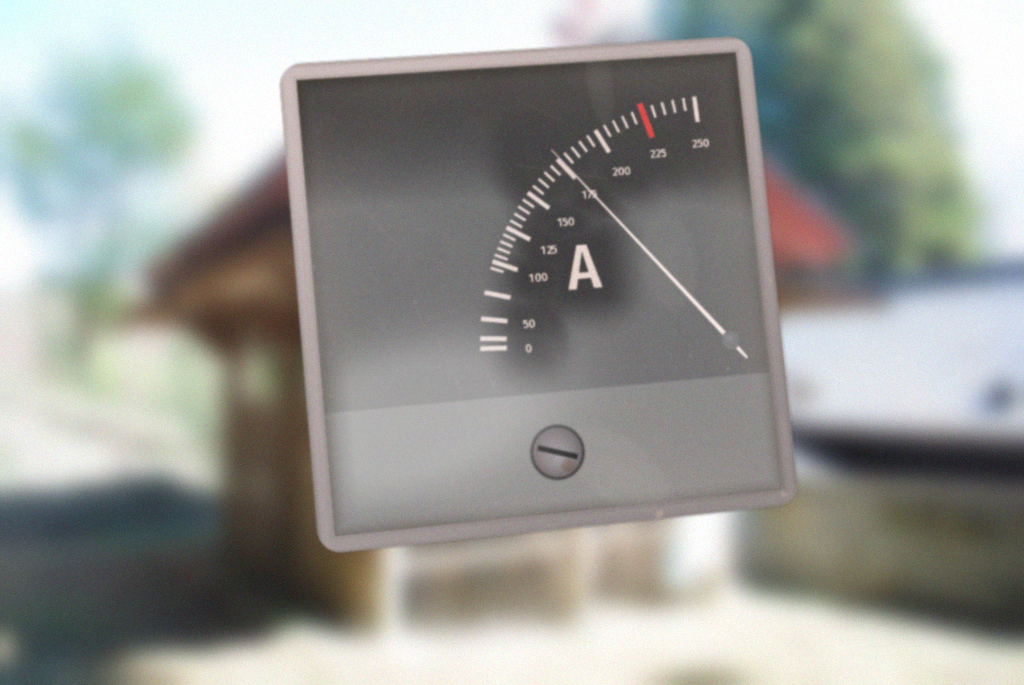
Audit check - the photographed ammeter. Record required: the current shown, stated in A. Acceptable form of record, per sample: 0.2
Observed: 175
